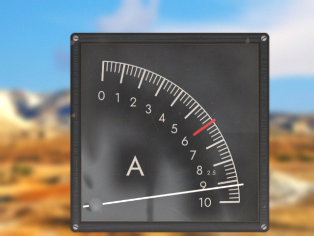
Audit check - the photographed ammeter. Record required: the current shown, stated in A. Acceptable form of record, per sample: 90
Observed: 9.2
